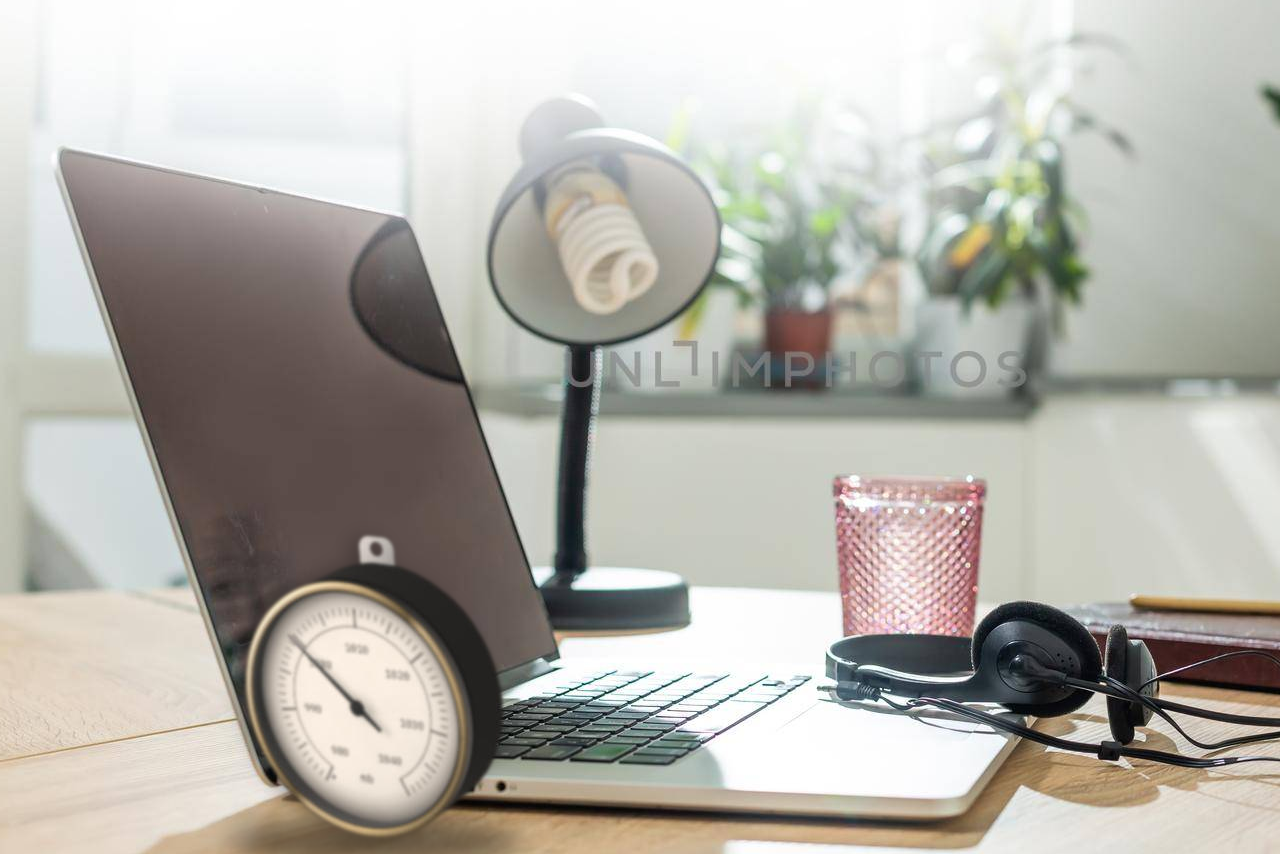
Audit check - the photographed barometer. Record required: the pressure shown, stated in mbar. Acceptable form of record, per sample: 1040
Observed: 1000
